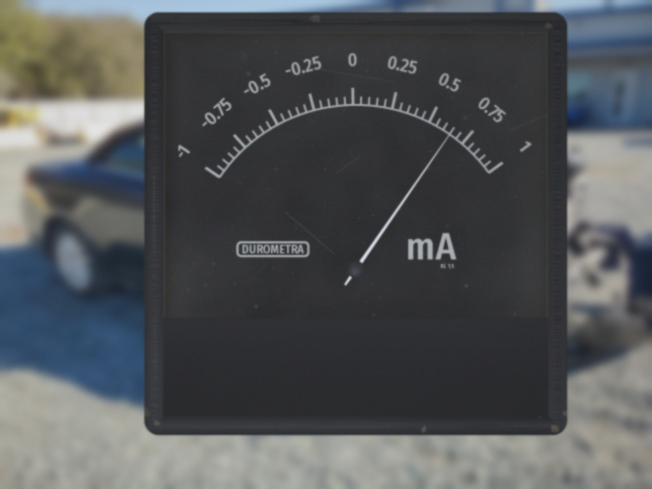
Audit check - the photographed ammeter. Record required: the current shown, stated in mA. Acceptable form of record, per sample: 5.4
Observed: 0.65
